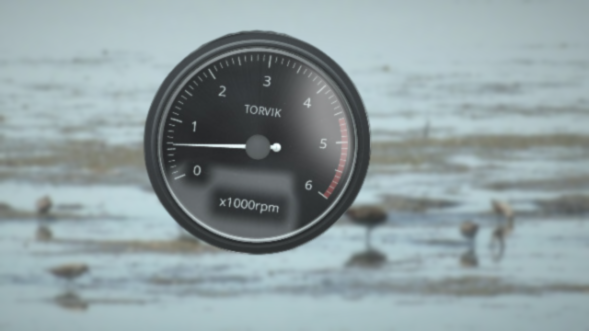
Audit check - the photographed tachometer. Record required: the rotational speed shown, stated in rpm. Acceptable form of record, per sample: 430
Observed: 600
